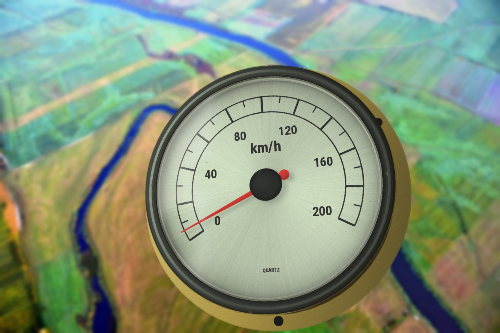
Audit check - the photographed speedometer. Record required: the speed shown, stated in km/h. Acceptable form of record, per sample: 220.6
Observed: 5
